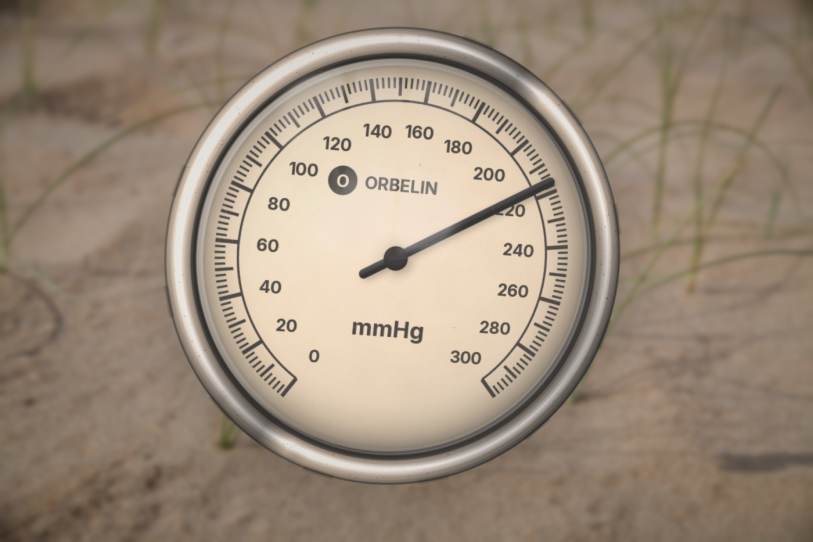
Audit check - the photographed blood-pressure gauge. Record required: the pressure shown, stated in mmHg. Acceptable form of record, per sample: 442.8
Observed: 216
